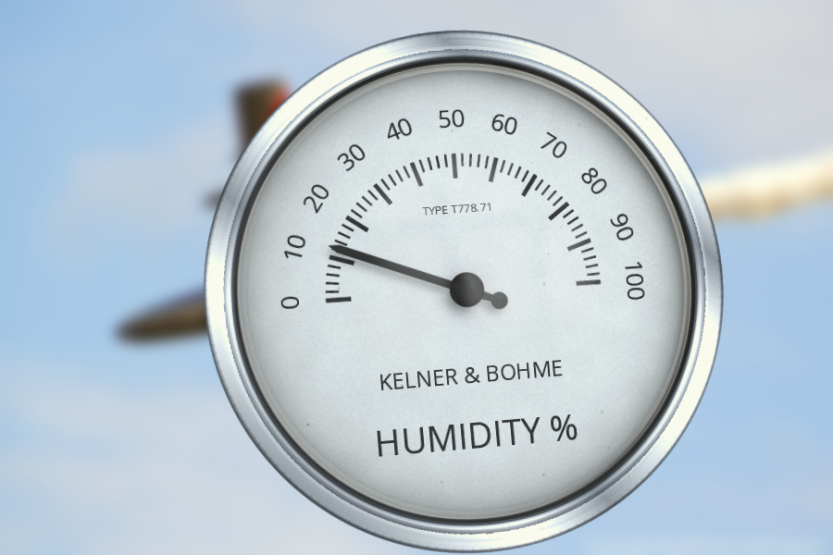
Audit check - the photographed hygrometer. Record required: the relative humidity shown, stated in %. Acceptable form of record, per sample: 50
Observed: 12
